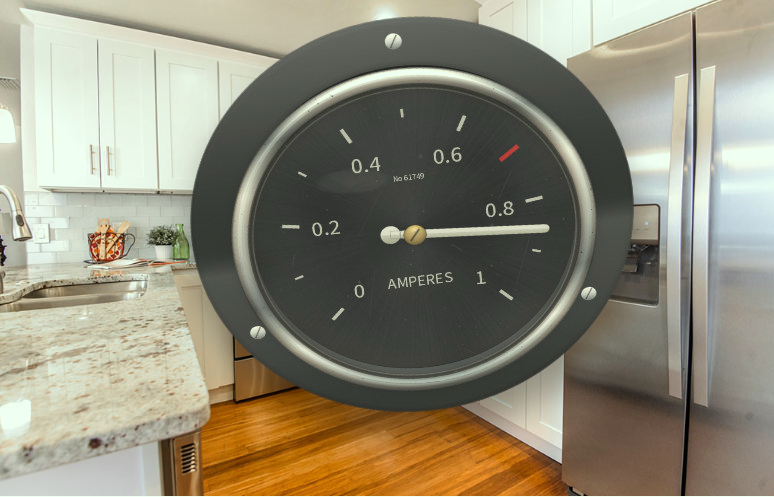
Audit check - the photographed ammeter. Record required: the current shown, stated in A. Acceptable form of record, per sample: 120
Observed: 0.85
